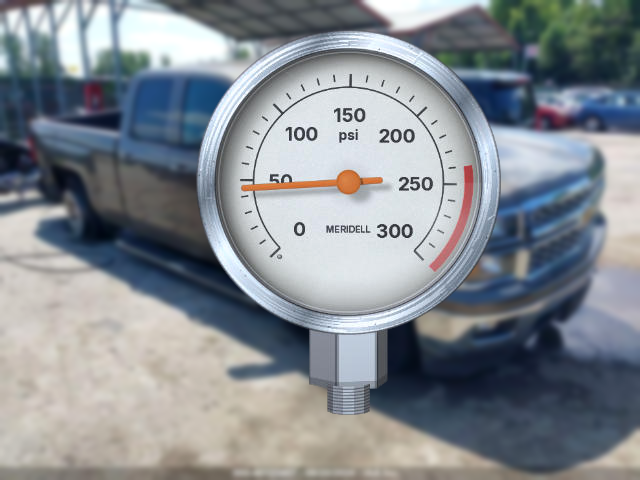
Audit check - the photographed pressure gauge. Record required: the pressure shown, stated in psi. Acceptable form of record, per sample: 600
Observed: 45
